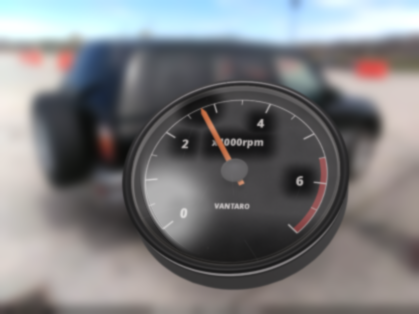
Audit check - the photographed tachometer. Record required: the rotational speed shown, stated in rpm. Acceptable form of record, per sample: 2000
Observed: 2750
